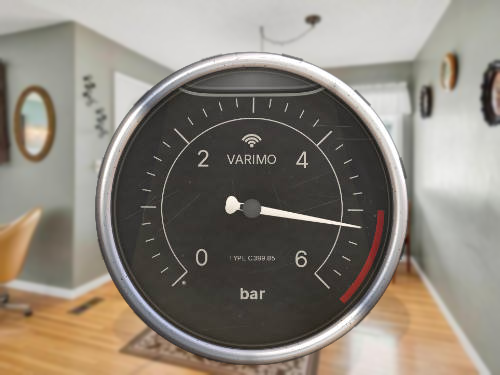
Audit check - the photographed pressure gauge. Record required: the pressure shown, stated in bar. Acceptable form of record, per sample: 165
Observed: 5.2
